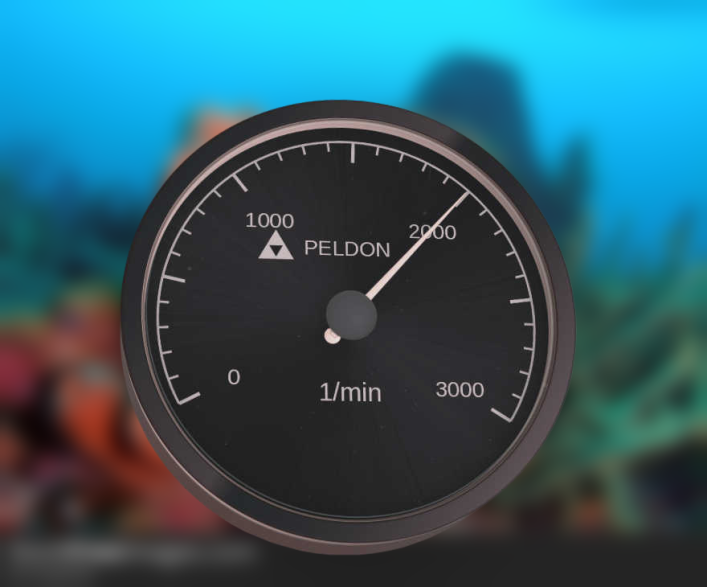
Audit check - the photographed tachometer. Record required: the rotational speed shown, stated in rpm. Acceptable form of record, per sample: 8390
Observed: 2000
